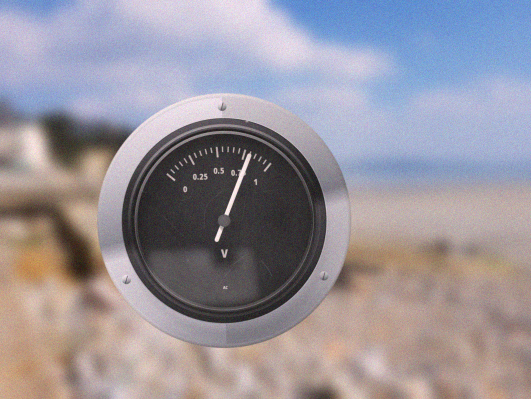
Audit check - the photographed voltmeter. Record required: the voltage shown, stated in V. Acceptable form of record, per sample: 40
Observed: 0.8
